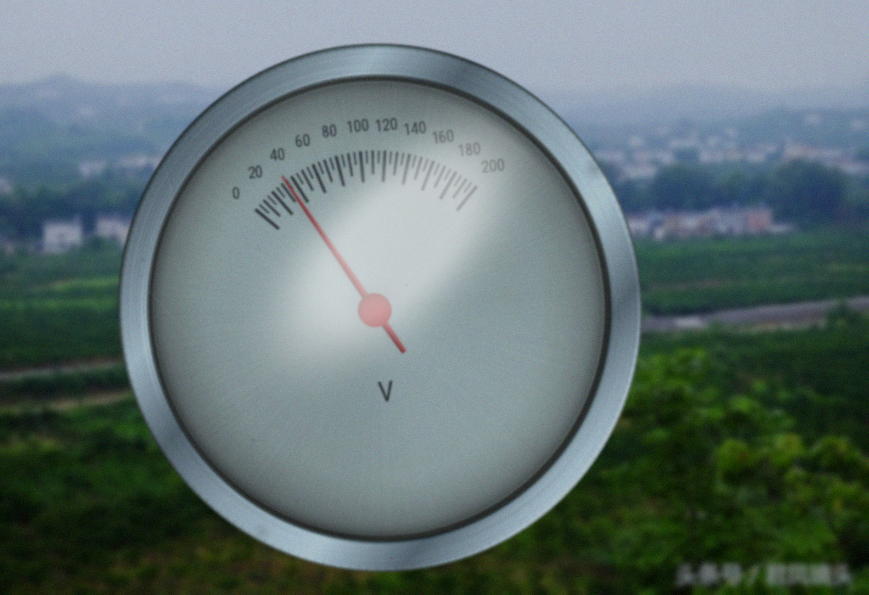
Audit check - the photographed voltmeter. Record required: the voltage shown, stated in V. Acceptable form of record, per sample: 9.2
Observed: 35
